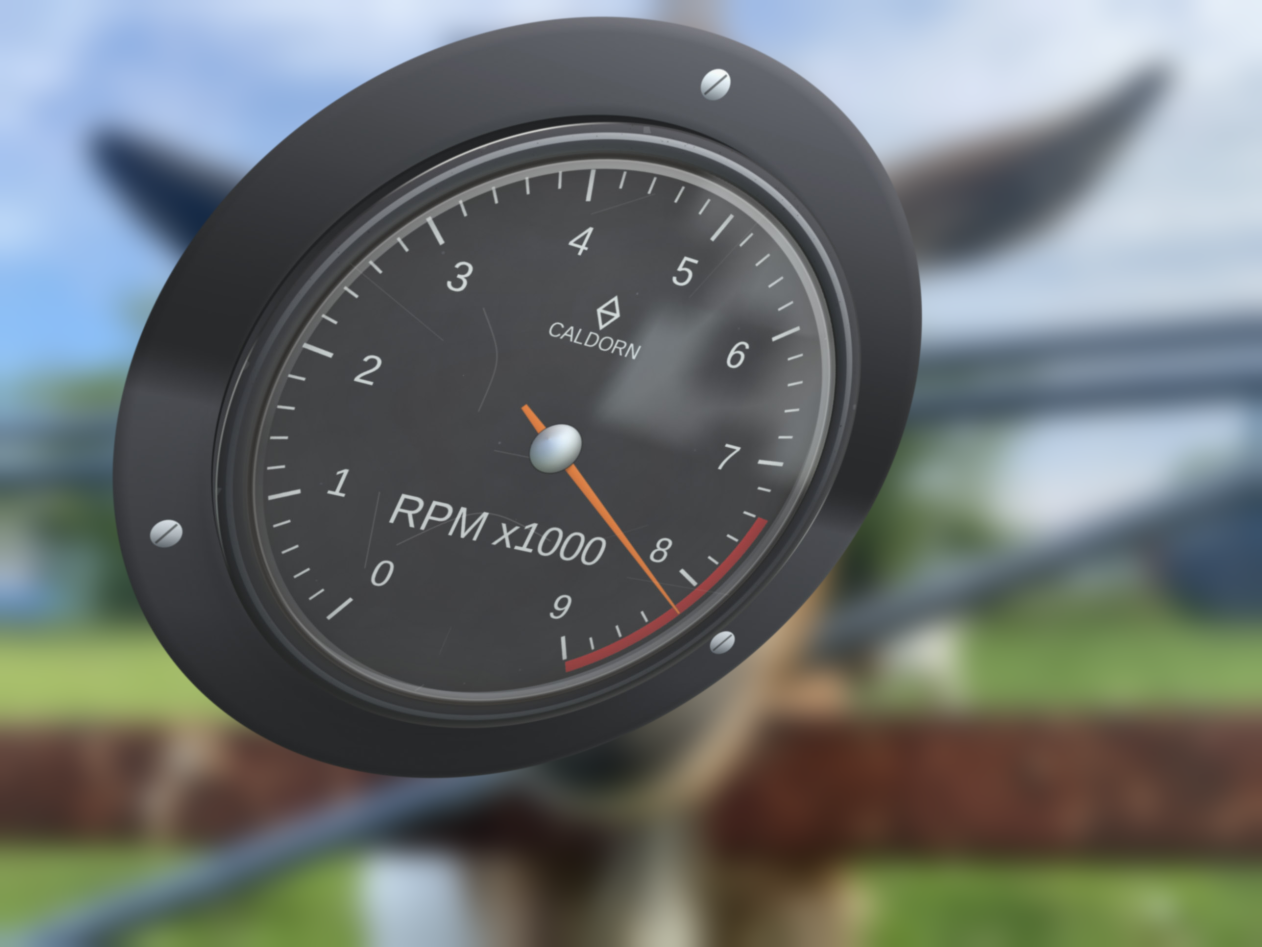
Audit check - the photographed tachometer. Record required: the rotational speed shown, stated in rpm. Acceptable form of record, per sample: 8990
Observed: 8200
